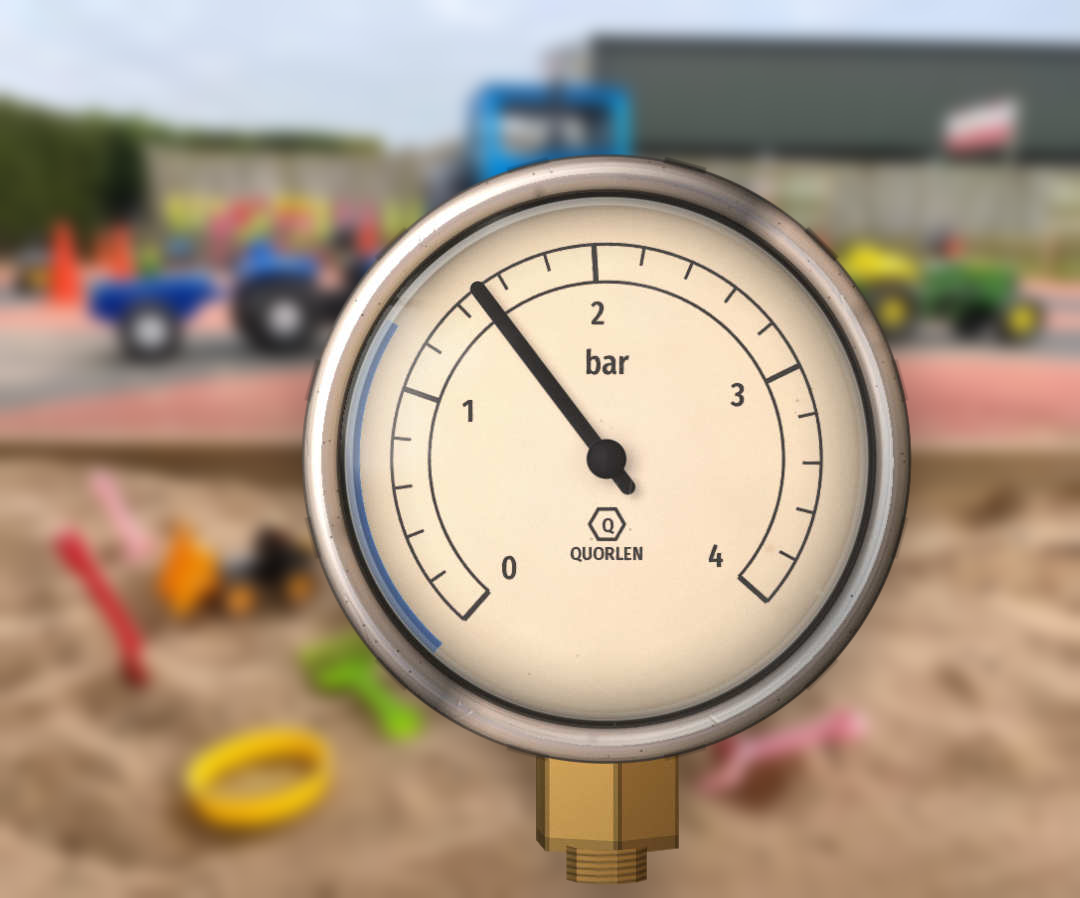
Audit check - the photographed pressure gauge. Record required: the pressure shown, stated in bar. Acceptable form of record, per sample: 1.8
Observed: 1.5
